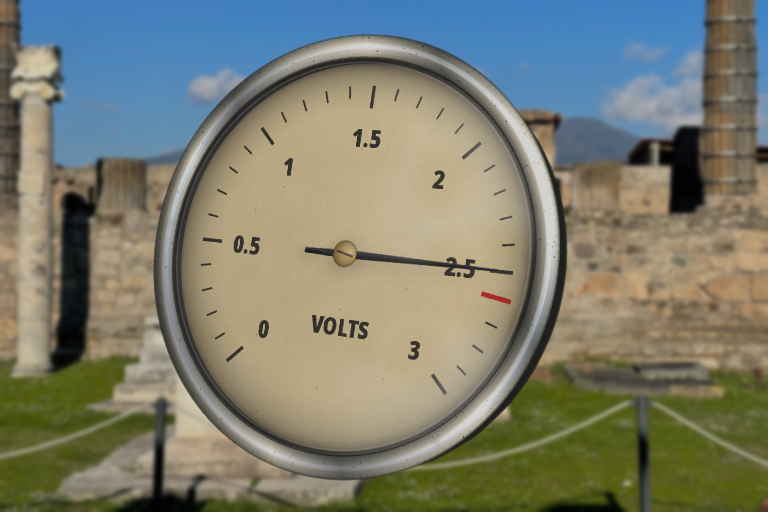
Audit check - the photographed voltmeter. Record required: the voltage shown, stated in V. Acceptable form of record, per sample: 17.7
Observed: 2.5
